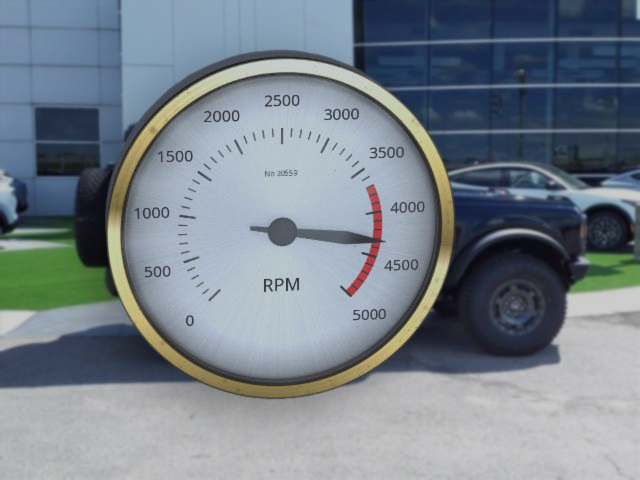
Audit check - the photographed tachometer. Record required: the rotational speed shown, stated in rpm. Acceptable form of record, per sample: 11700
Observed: 4300
